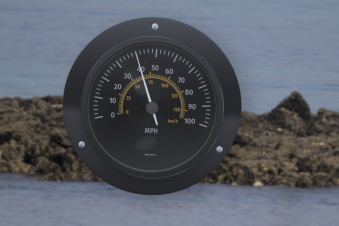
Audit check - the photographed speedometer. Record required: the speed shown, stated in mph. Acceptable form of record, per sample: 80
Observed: 40
